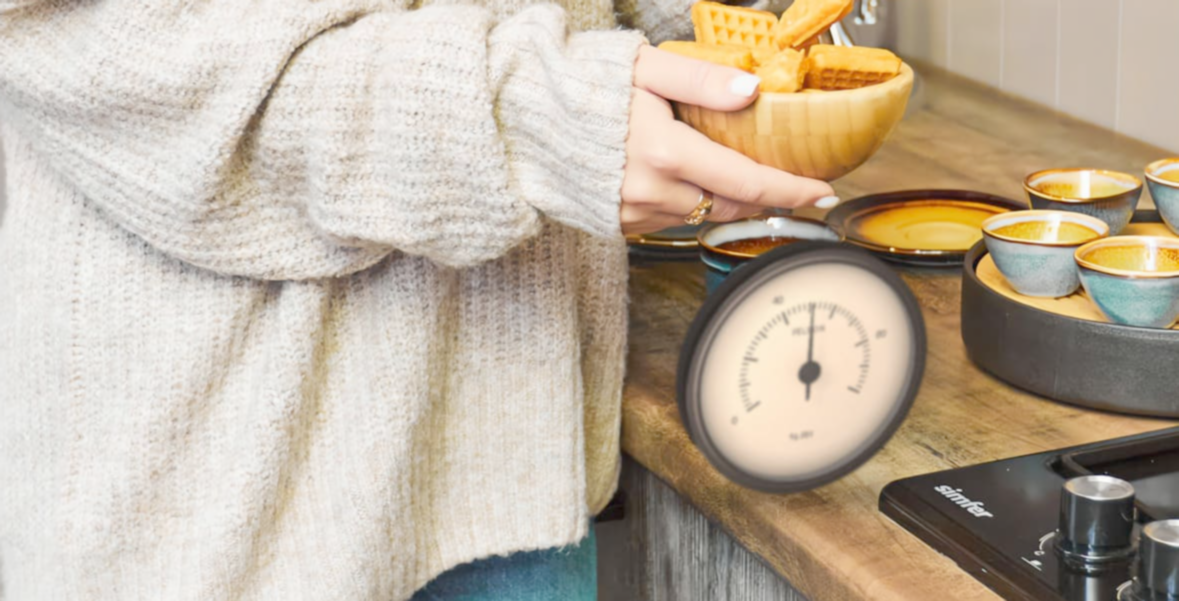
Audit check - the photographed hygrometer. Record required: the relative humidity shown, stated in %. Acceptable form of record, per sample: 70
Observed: 50
